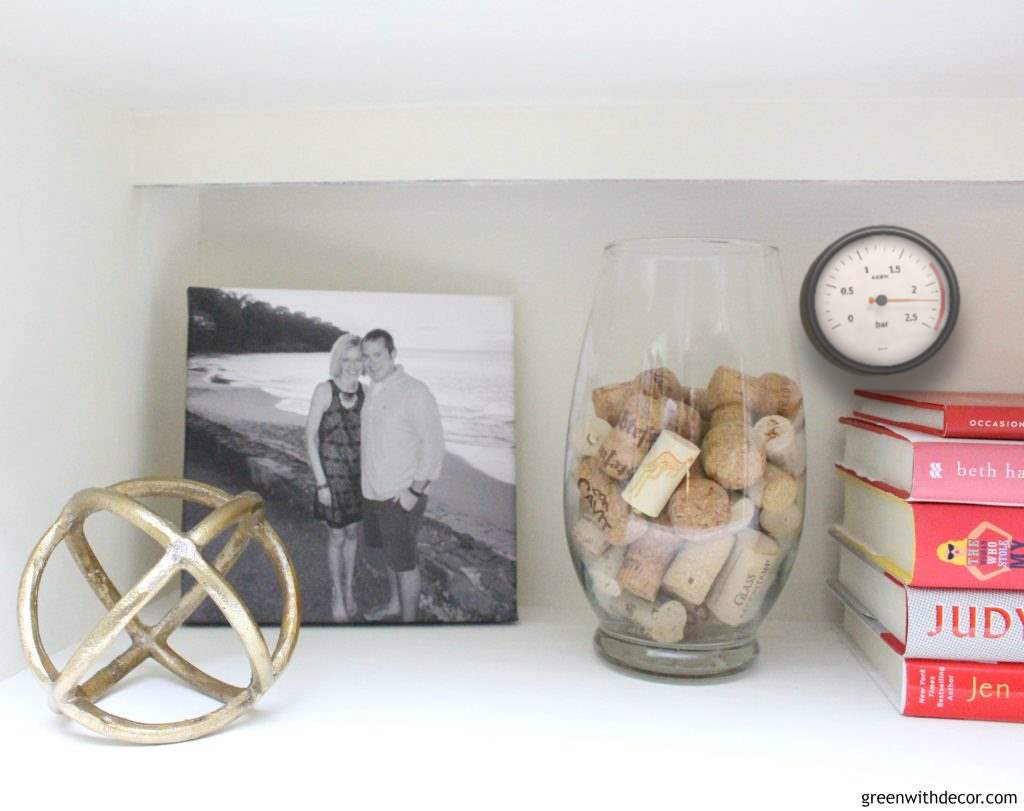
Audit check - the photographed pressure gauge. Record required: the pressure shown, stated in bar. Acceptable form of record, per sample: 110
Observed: 2.2
